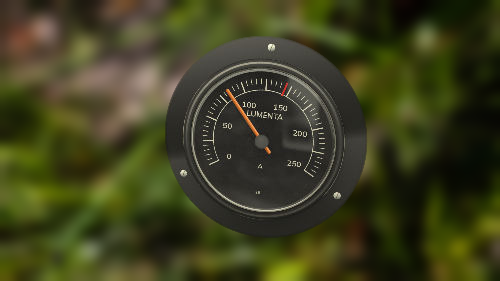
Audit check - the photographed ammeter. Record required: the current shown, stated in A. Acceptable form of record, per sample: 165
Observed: 85
